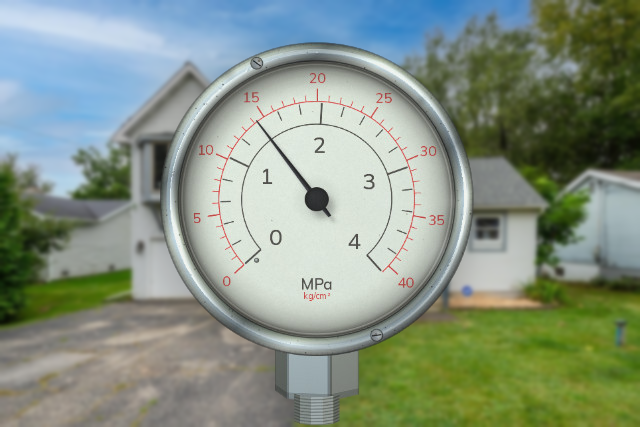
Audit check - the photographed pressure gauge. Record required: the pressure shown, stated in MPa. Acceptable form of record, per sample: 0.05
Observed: 1.4
